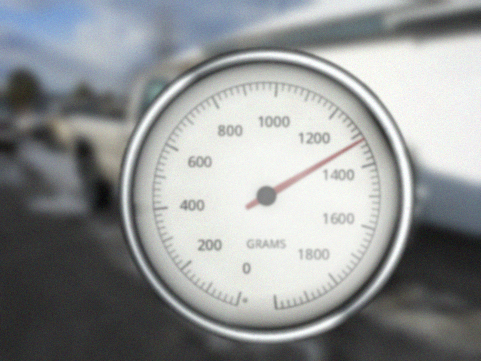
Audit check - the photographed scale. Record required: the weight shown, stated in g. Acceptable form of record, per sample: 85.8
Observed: 1320
